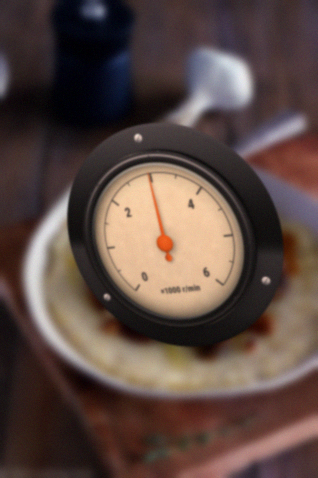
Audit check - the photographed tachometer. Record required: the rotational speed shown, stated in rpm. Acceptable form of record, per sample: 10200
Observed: 3000
